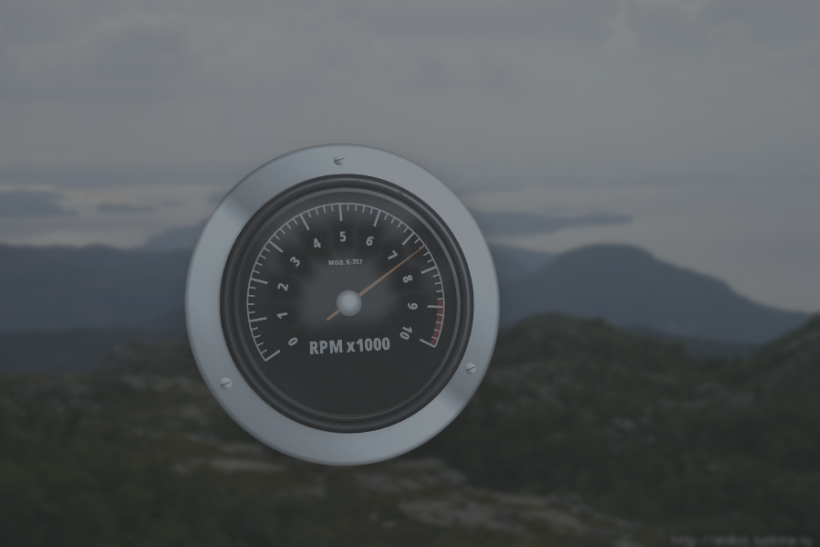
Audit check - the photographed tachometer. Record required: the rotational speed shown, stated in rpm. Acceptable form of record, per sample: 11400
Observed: 7400
